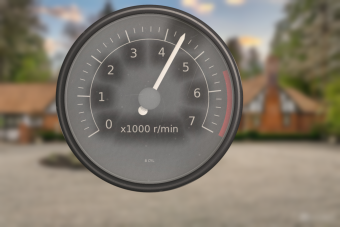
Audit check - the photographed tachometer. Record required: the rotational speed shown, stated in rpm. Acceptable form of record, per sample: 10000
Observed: 4400
